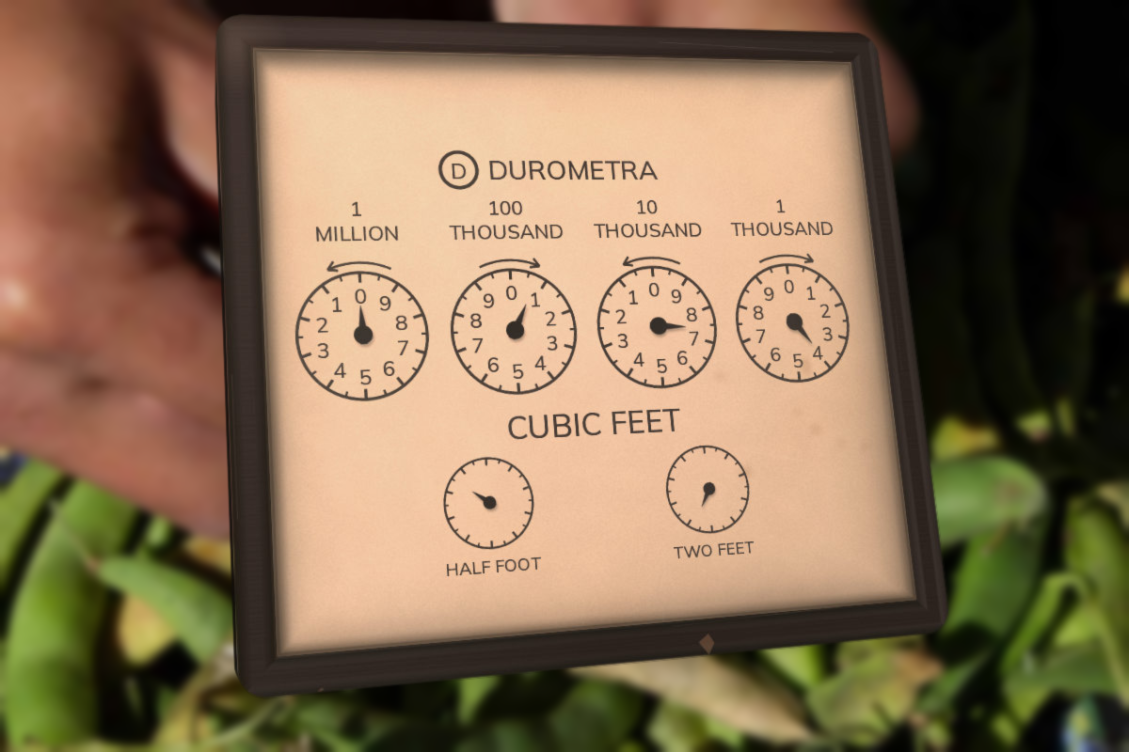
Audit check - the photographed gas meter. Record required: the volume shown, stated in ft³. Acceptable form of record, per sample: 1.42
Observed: 7400
